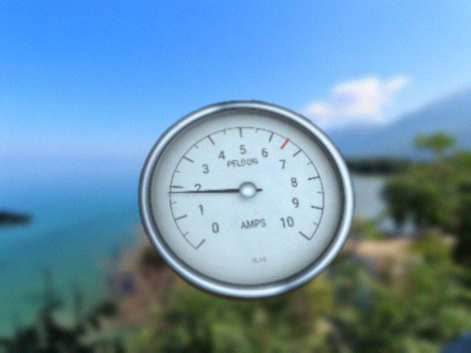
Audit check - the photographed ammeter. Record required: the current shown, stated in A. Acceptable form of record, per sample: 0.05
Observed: 1.75
